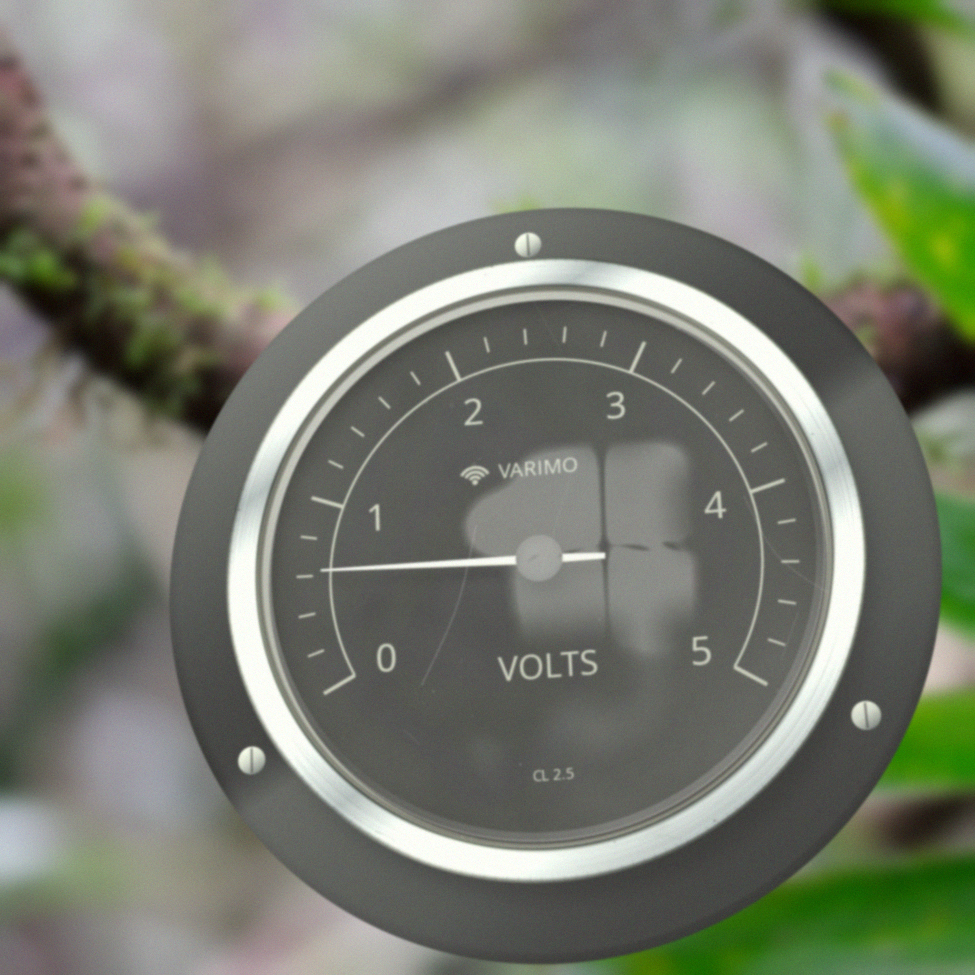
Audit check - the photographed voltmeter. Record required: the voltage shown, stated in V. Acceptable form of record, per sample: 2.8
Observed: 0.6
